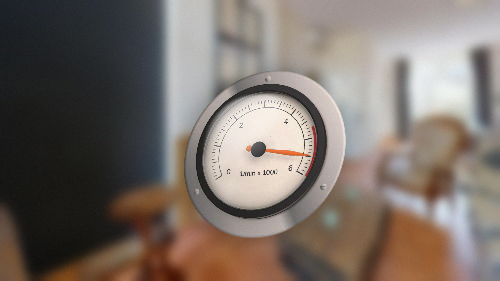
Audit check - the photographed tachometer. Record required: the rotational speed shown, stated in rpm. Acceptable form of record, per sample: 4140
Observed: 5500
